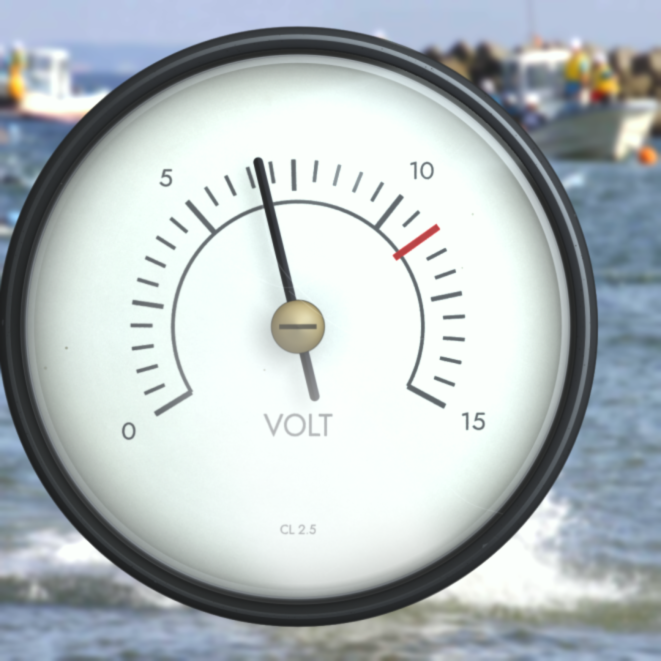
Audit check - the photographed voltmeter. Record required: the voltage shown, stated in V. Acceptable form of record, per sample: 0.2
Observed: 6.75
